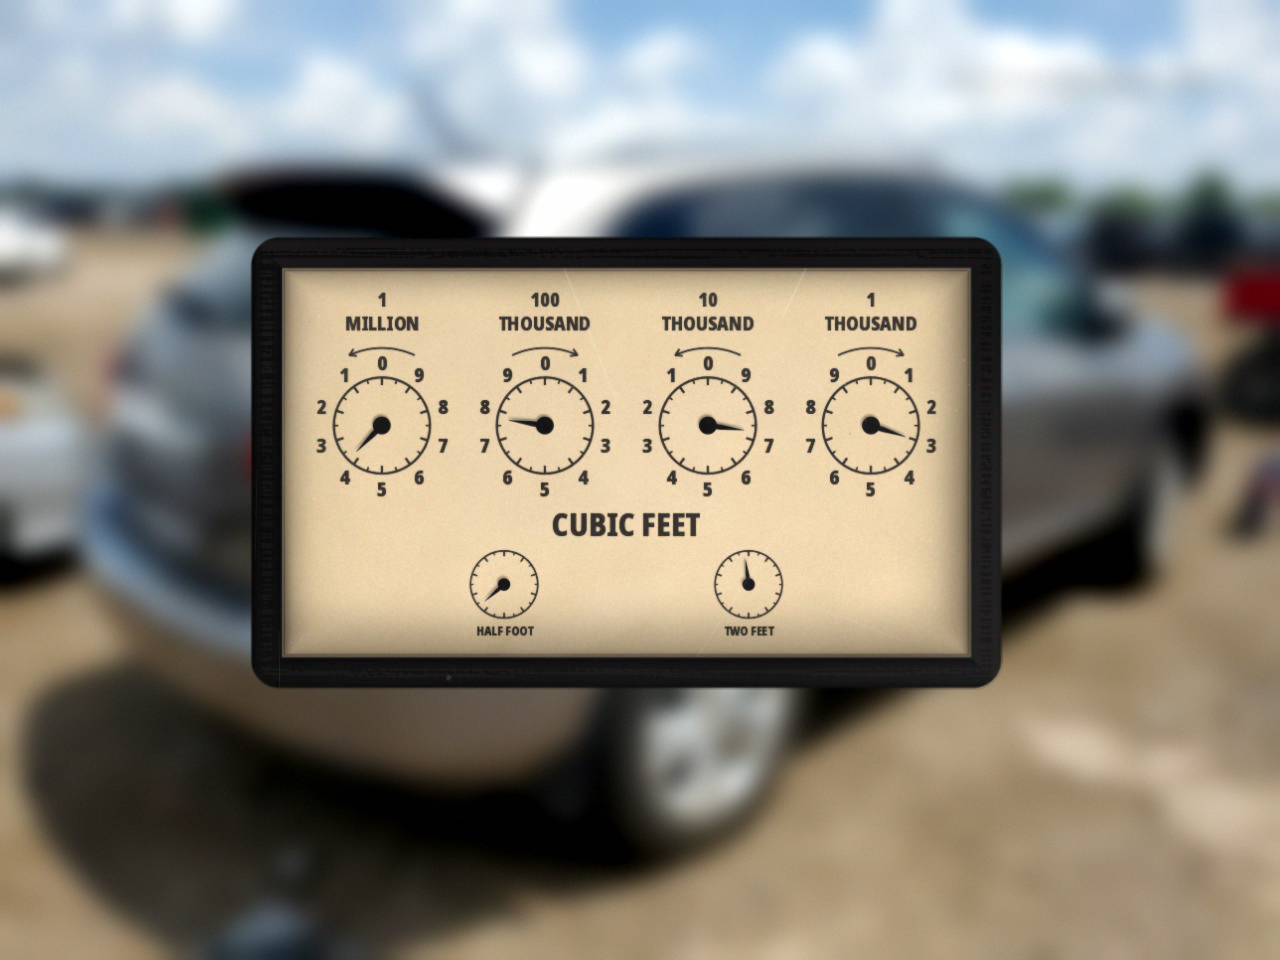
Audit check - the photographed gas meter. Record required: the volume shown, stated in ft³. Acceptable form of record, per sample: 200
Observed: 377300
